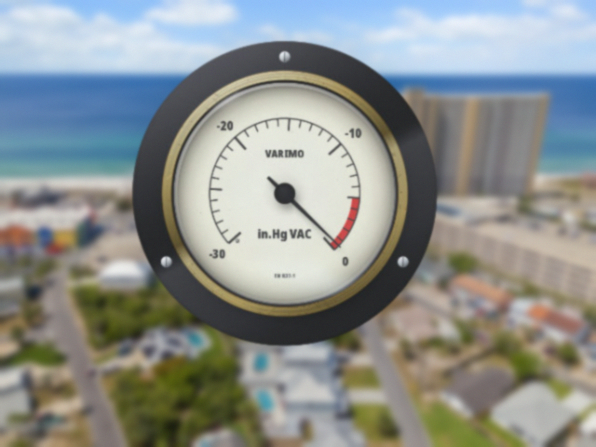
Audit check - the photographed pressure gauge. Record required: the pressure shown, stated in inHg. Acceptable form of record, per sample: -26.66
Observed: -0.5
